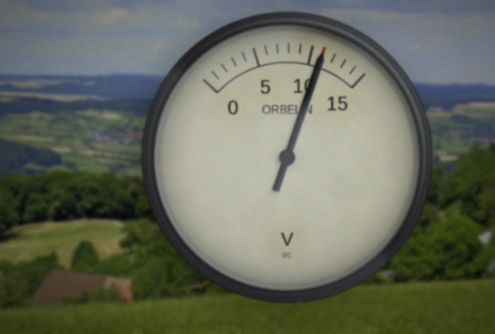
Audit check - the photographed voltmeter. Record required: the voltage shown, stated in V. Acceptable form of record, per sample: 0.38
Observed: 11
